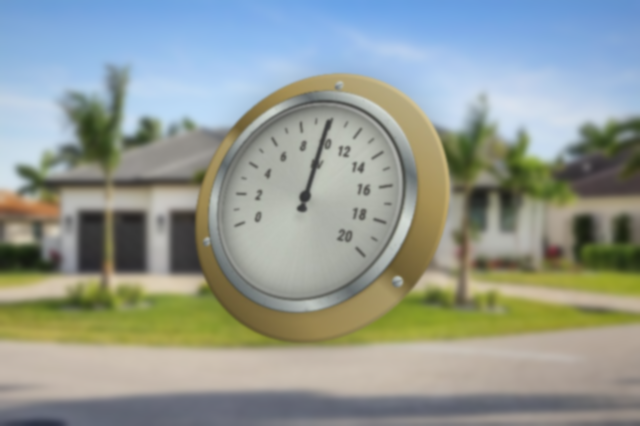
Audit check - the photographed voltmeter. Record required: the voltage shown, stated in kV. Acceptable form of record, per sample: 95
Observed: 10
